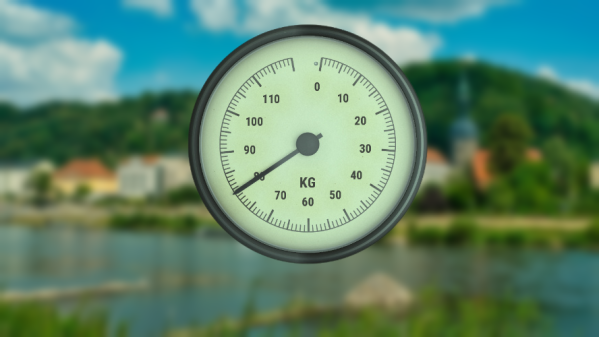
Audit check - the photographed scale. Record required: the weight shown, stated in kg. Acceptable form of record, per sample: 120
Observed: 80
